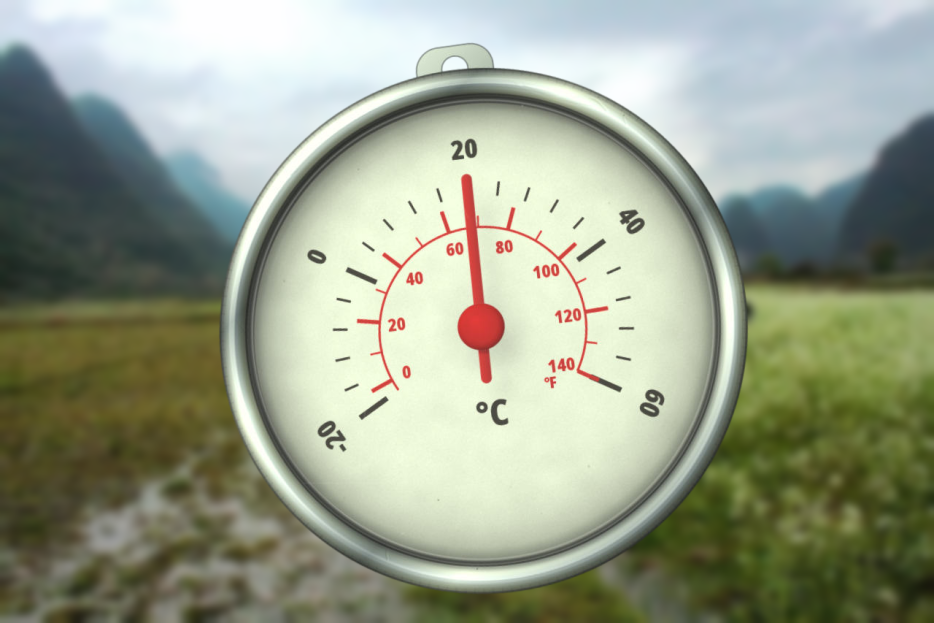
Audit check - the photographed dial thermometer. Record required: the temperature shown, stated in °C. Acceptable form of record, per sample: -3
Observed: 20
